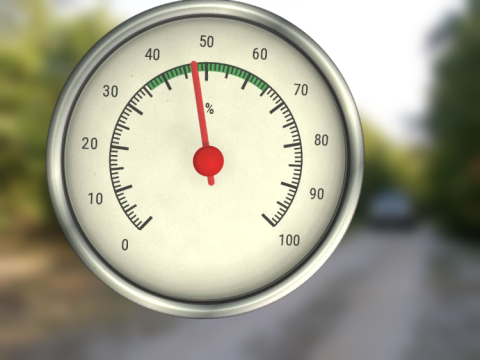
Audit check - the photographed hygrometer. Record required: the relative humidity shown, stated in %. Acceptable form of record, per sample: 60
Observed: 47
